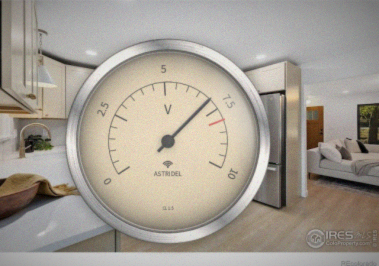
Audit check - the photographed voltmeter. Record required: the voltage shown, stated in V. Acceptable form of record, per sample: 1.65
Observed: 7
